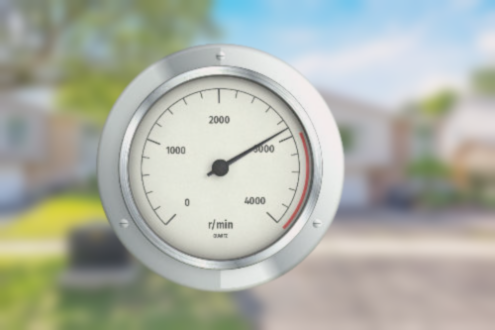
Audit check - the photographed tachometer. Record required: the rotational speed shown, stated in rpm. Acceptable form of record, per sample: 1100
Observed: 2900
